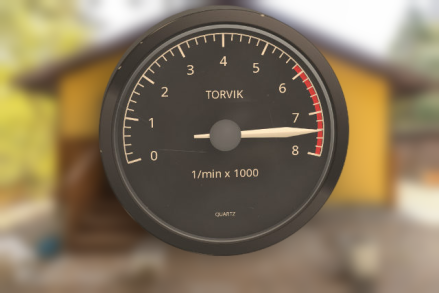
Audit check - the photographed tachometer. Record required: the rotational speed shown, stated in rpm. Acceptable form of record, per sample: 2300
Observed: 7400
